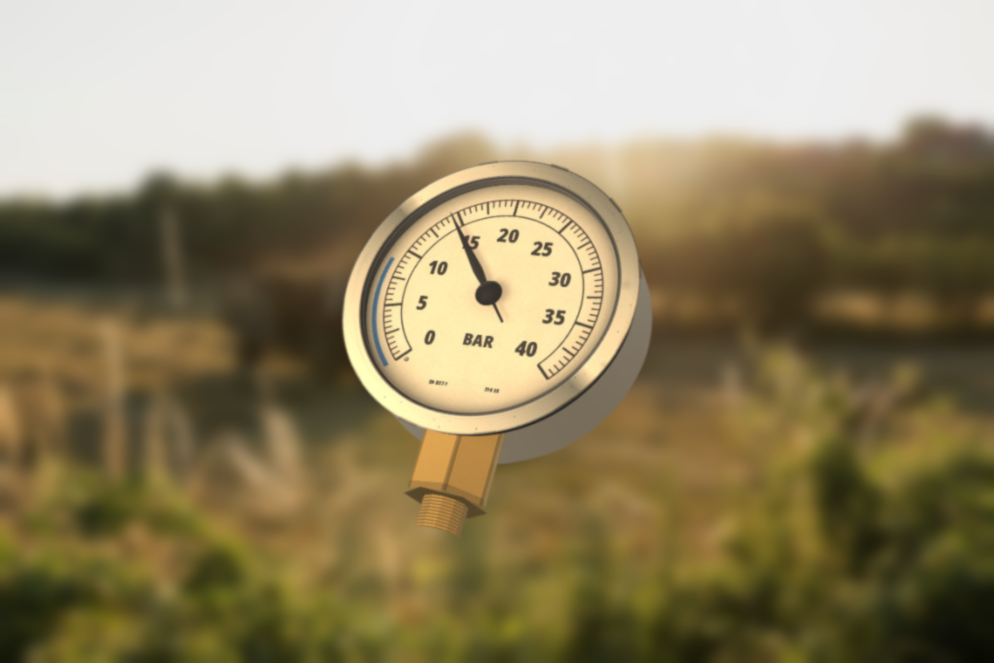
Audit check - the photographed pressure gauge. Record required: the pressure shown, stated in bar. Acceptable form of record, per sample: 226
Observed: 14.5
